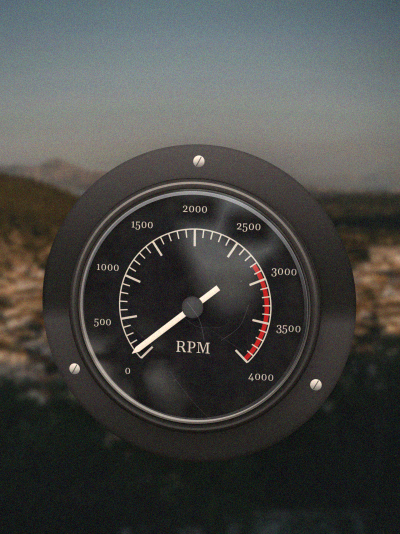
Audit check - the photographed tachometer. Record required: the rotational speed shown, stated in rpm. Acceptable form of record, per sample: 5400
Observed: 100
